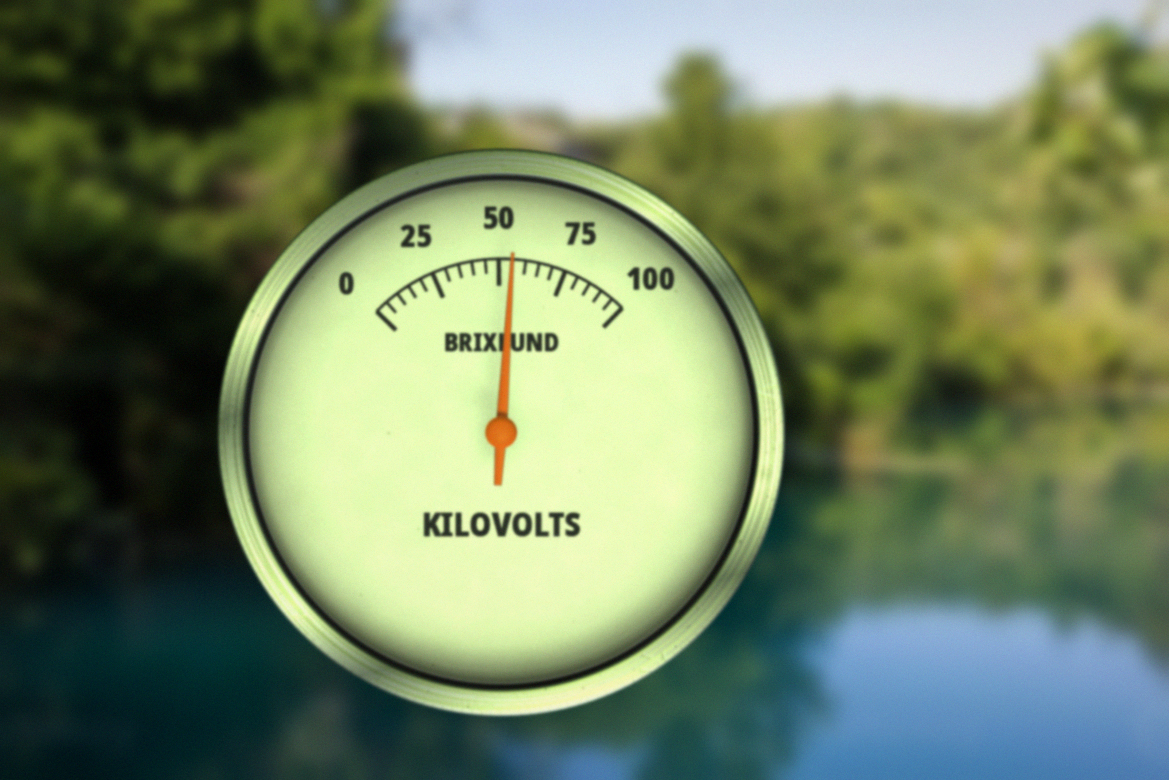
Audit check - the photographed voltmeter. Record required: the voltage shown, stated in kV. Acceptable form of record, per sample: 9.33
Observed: 55
